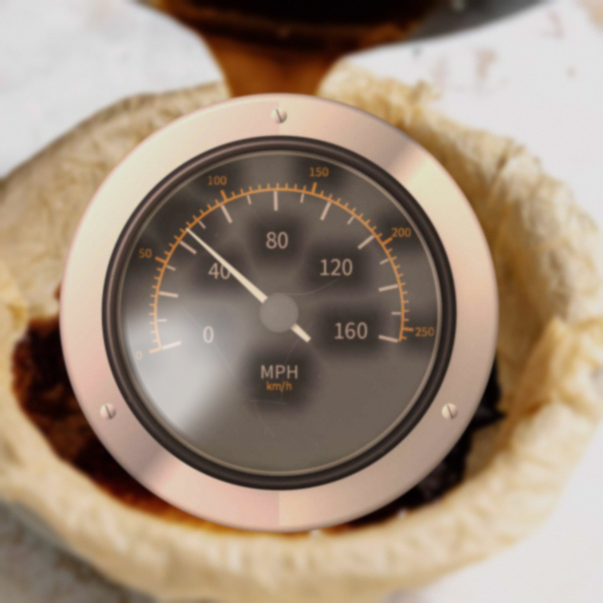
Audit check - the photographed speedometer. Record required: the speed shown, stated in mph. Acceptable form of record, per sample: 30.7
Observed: 45
